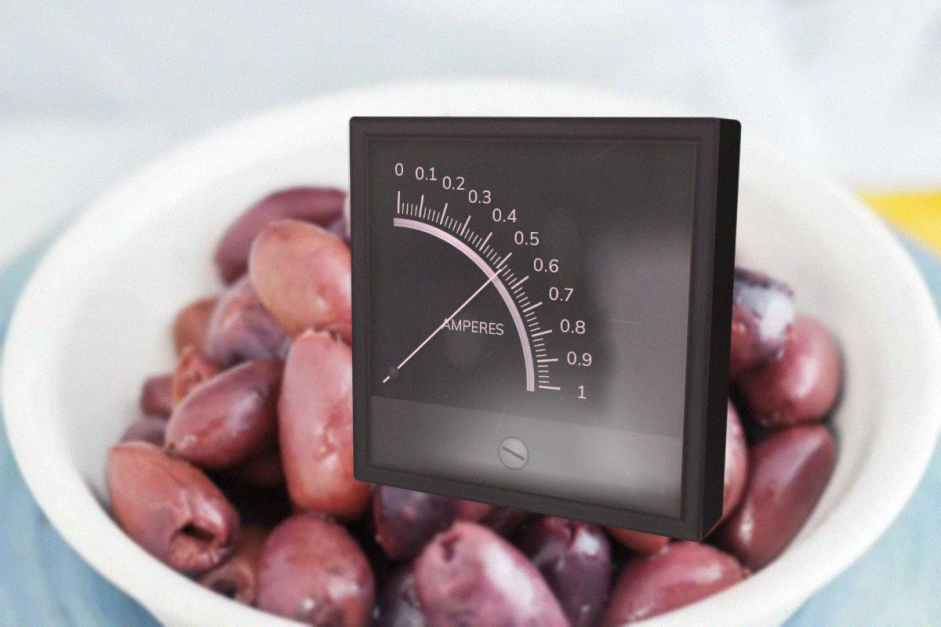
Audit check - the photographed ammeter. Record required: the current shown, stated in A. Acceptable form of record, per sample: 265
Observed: 0.52
